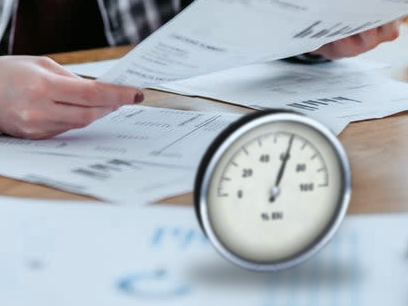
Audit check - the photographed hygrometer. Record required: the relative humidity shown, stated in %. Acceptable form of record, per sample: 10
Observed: 60
